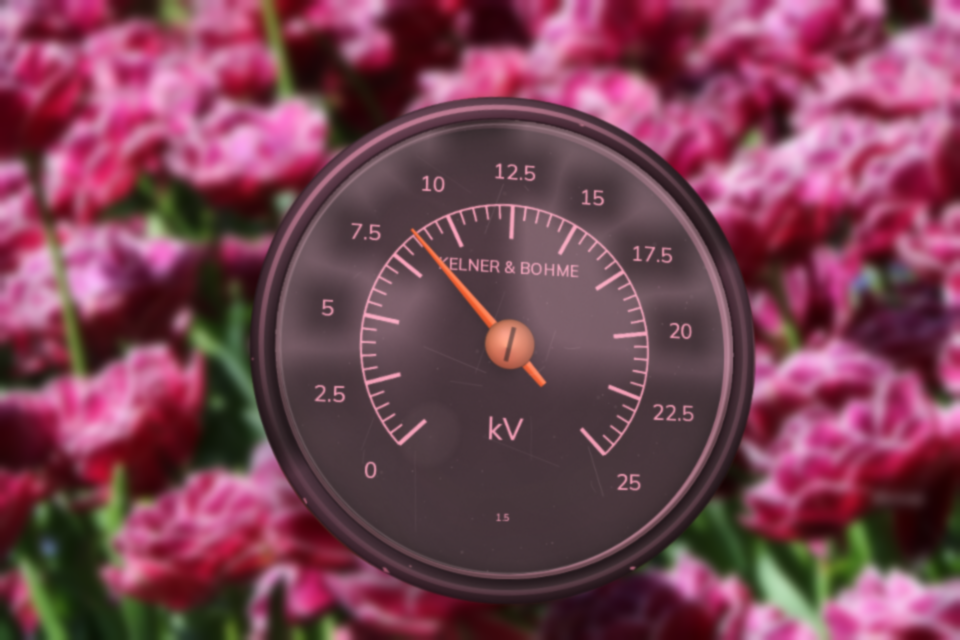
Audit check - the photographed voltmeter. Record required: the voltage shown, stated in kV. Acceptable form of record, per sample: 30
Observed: 8.5
